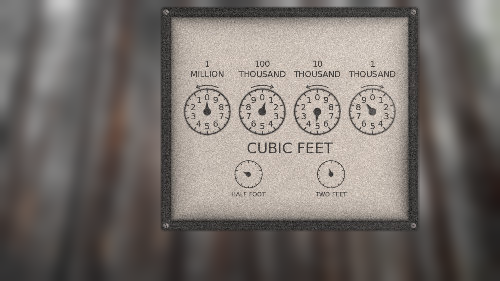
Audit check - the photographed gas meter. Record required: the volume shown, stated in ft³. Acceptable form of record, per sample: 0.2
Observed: 4900
